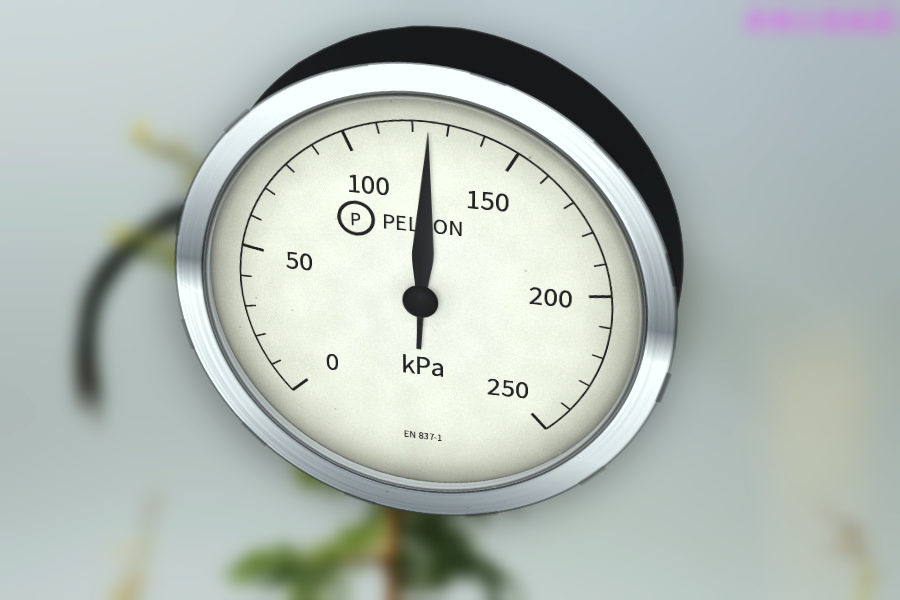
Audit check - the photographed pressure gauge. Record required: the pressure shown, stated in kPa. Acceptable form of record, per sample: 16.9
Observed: 125
